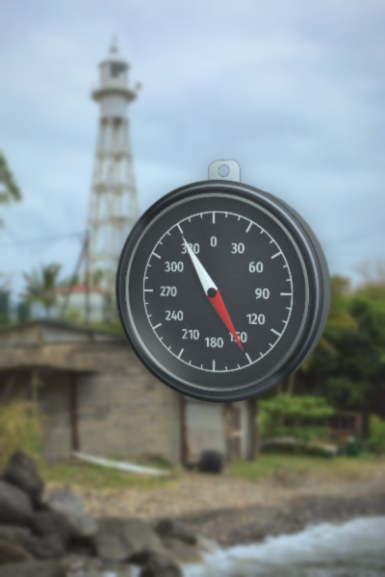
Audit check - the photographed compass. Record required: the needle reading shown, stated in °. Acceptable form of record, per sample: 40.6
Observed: 150
